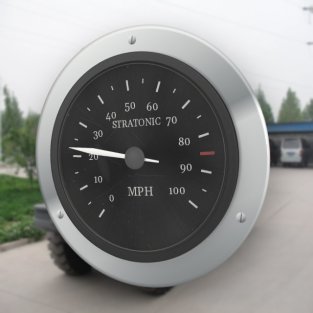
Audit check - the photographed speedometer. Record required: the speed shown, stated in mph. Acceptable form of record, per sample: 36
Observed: 22.5
